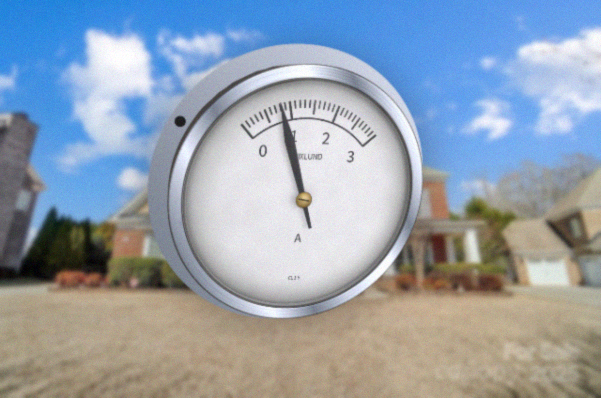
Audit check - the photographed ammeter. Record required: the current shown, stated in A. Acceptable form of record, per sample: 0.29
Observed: 0.8
